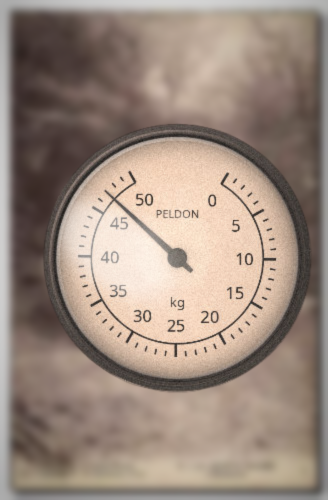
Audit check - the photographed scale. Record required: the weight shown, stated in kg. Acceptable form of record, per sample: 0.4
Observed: 47
